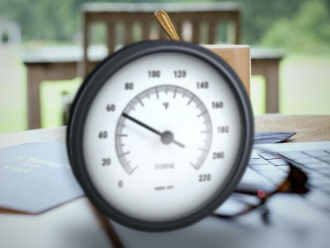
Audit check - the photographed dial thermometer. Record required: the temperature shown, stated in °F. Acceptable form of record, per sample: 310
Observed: 60
